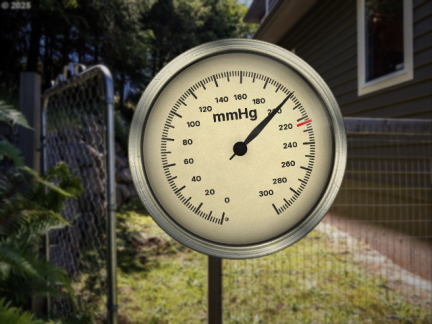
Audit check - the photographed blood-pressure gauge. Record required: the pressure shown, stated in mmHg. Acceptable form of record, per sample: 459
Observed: 200
